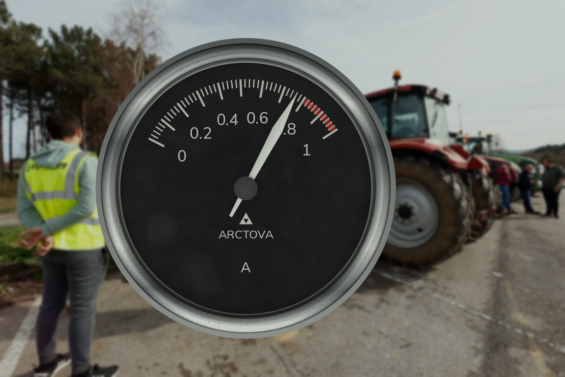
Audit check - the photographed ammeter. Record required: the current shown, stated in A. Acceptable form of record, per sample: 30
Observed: 0.76
